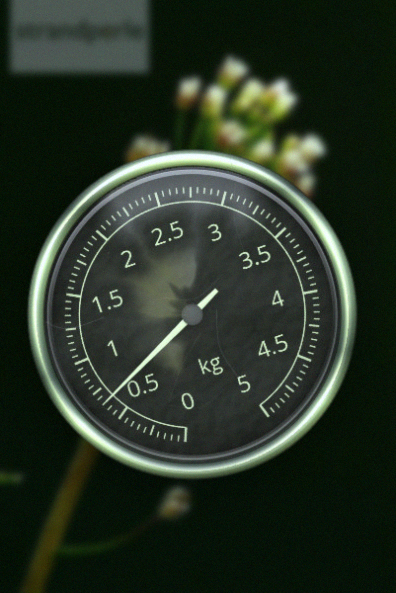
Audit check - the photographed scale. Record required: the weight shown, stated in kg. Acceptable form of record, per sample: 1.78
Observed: 0.65
